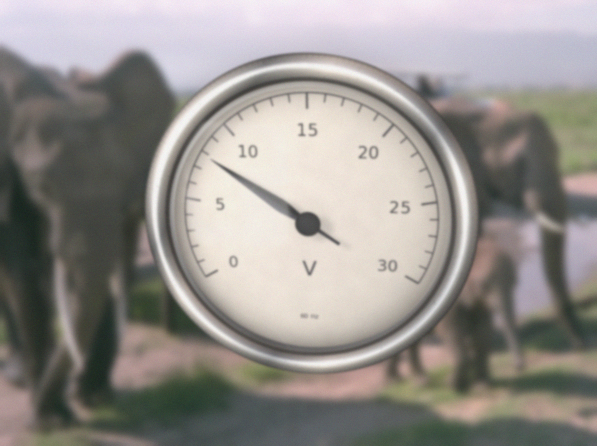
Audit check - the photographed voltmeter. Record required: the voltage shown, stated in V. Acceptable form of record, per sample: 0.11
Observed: 8
